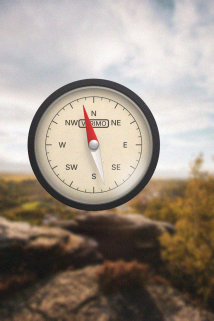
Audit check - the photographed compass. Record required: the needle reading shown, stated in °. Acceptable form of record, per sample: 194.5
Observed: 345
